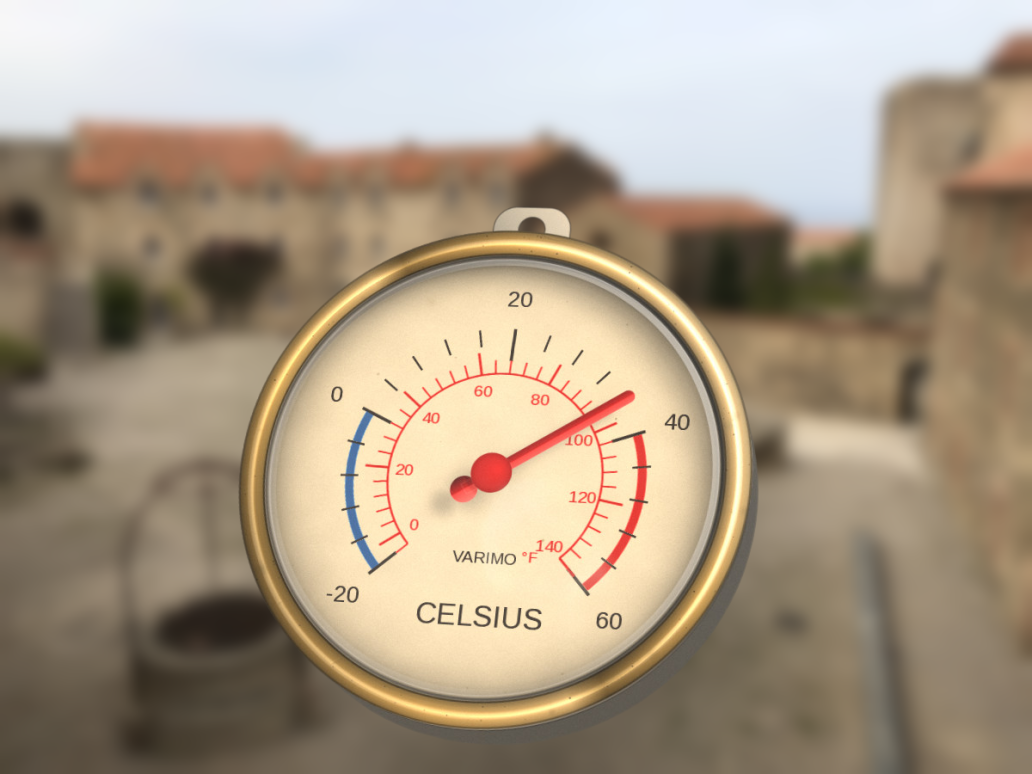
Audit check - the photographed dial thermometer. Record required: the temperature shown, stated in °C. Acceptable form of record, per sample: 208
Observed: 36
